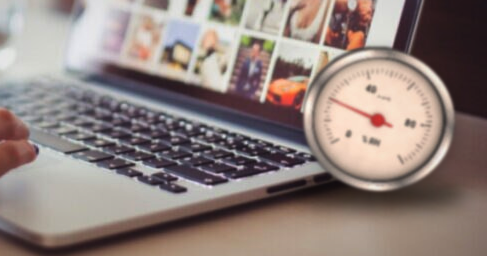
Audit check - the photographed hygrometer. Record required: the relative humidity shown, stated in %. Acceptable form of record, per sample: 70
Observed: 20
